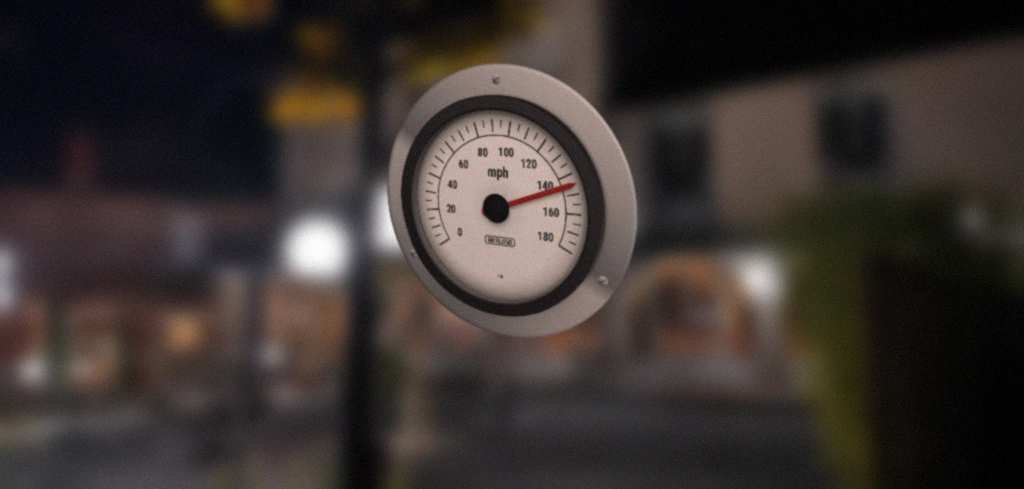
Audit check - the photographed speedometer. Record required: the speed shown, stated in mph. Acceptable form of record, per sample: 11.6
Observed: 145
